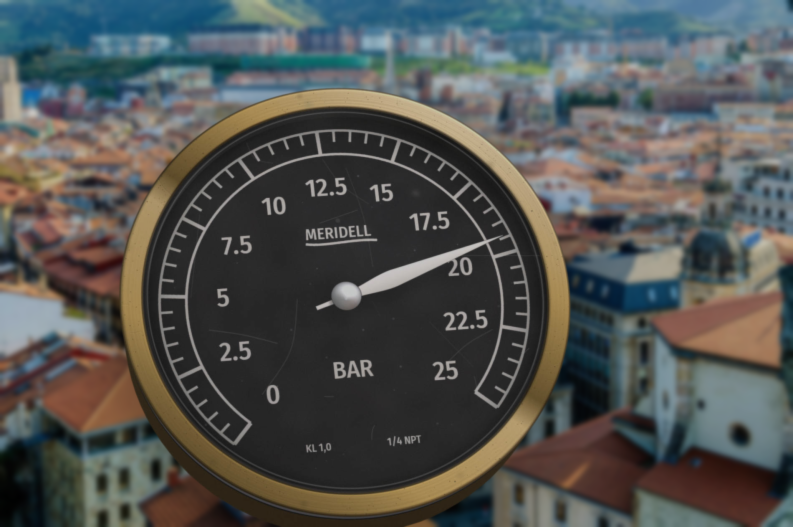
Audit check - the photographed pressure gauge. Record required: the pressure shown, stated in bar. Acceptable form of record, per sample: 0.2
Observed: 19.5
